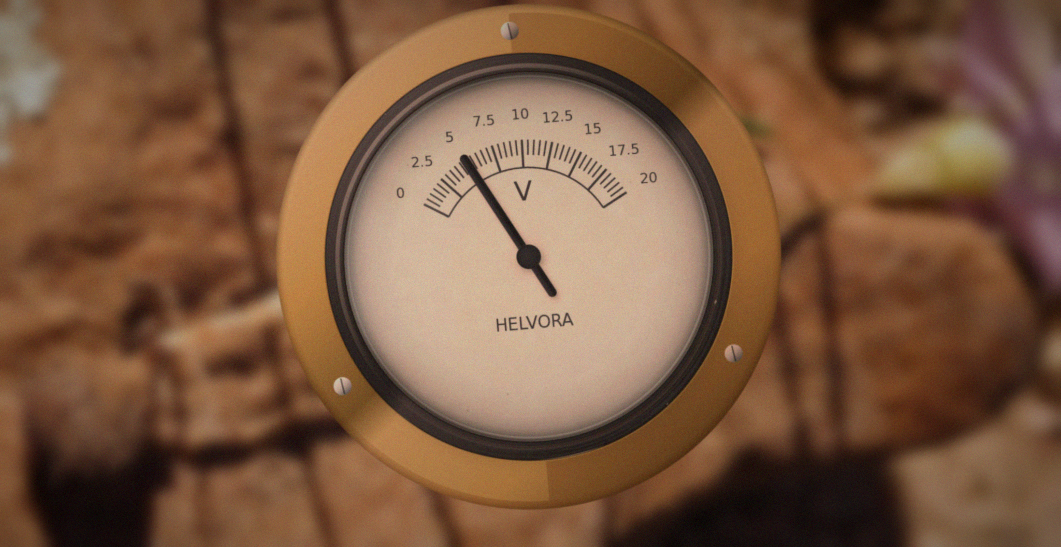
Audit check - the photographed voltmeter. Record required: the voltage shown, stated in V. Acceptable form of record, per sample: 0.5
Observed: 5
